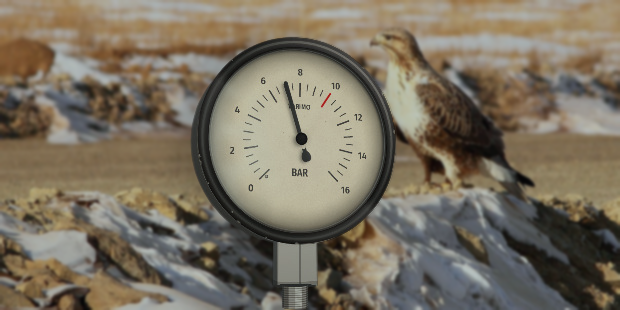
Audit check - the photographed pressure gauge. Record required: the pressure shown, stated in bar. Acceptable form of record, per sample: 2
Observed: 7
